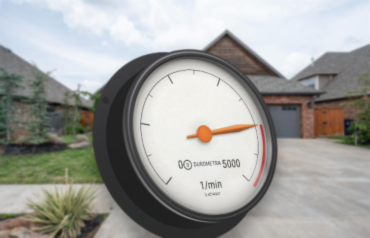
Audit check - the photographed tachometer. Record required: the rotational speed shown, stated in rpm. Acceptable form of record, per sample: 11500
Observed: 4000
